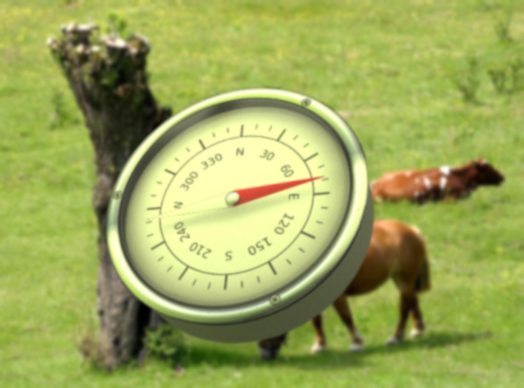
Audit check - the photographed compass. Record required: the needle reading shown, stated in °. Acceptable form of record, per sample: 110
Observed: 80
